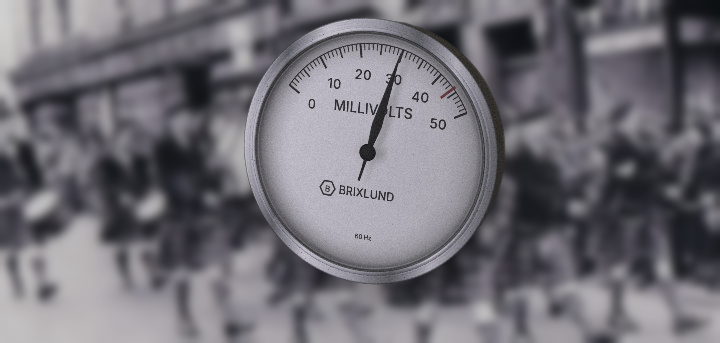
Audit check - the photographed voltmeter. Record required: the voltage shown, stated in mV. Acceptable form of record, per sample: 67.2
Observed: 30
